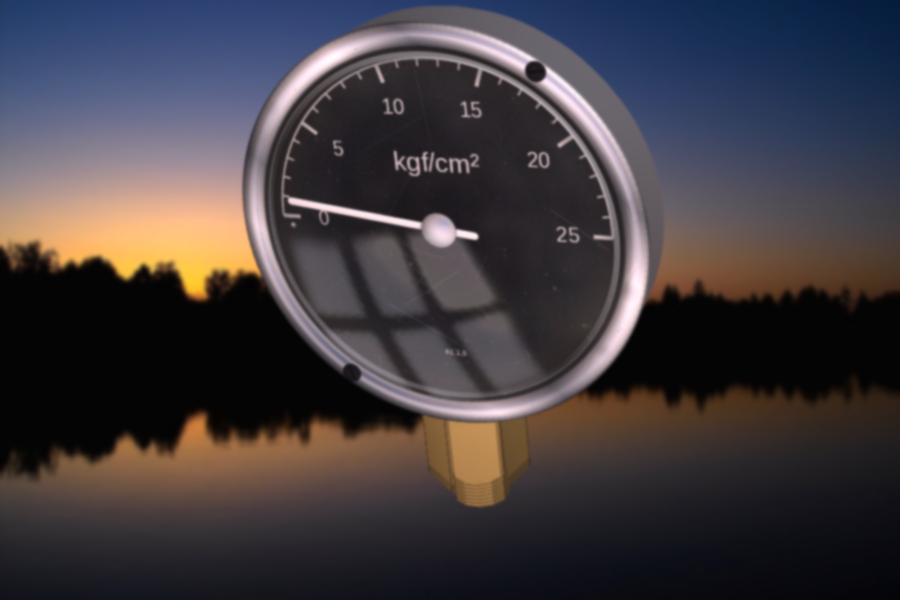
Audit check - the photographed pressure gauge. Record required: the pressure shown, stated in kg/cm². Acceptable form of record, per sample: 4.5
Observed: 1
